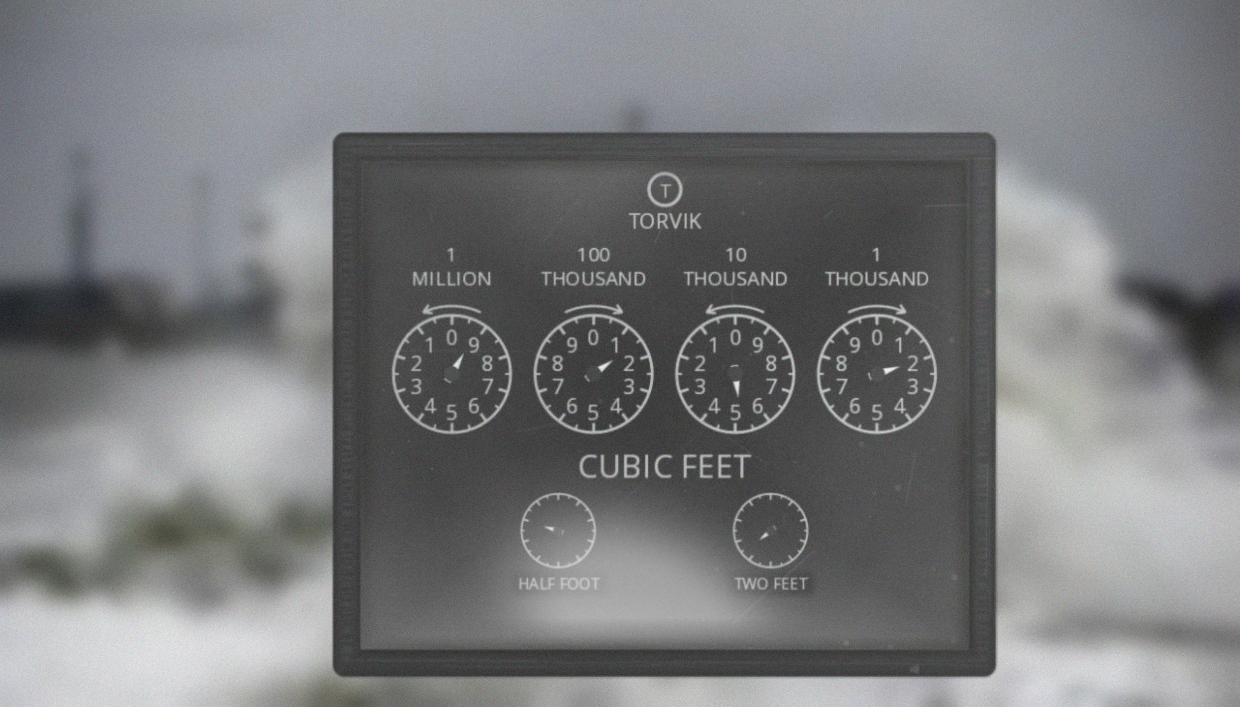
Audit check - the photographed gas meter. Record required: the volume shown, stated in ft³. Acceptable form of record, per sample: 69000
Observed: 915200
